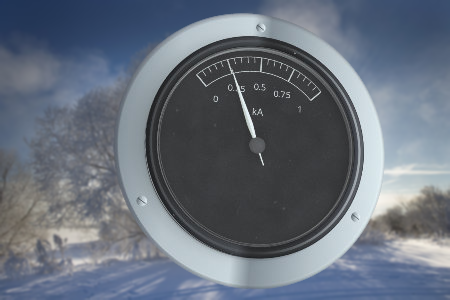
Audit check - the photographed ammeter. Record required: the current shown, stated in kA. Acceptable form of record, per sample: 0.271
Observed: 0.25
